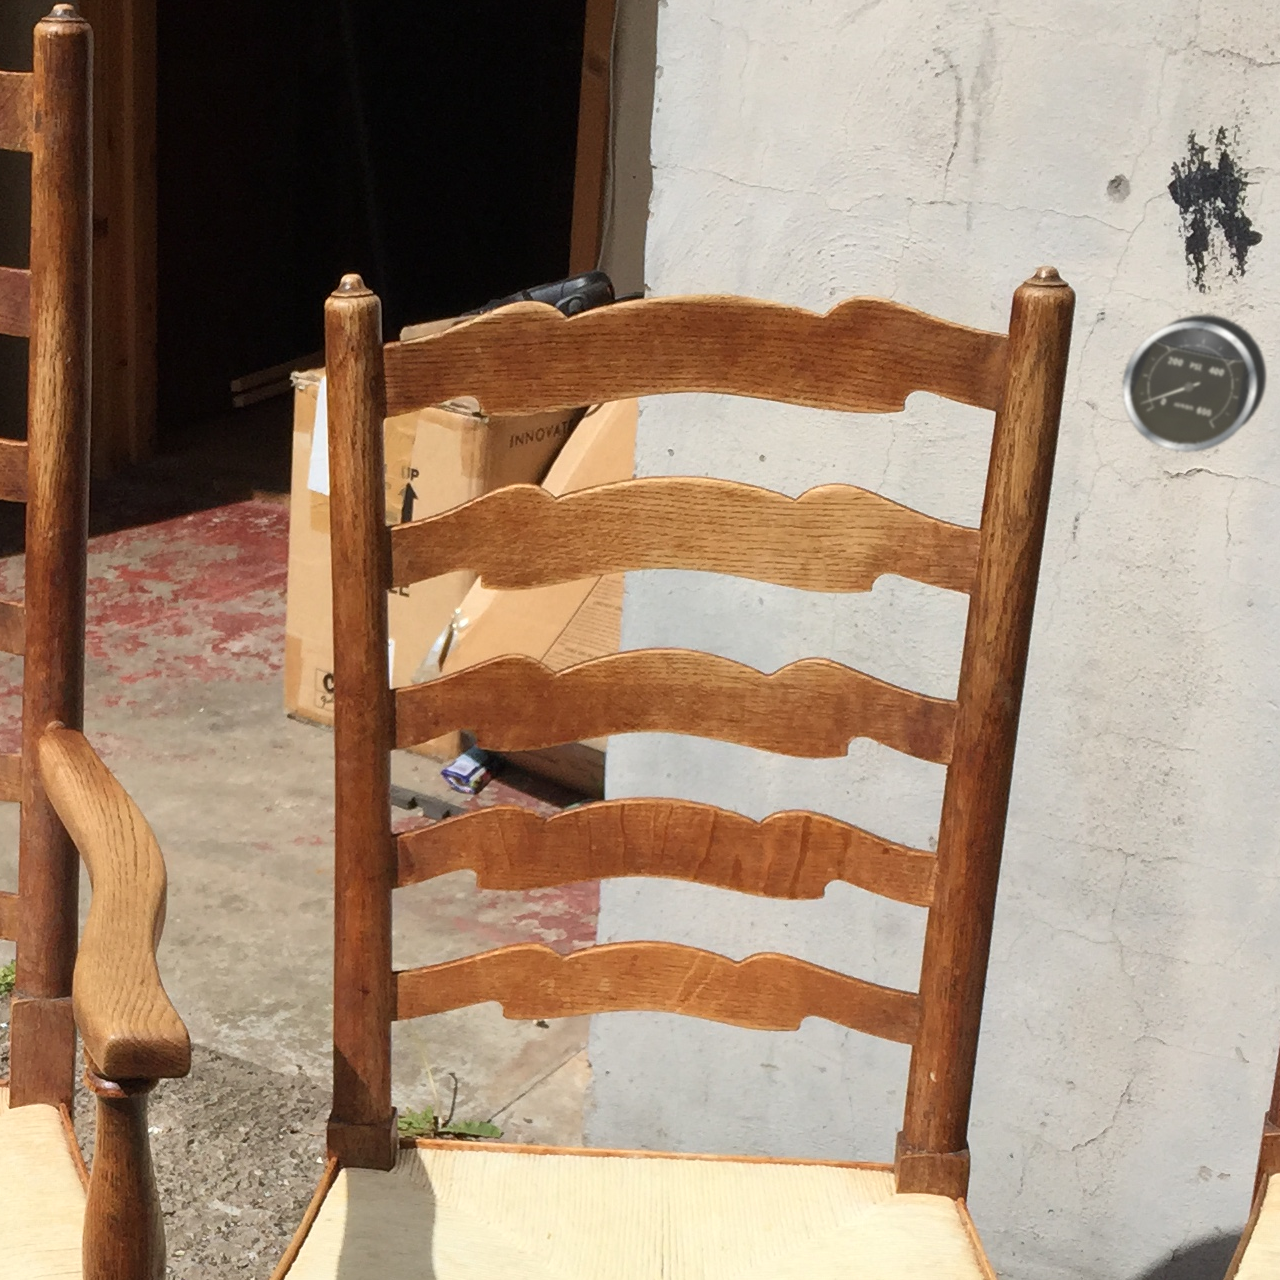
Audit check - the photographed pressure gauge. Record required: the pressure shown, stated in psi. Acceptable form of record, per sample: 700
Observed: 25
